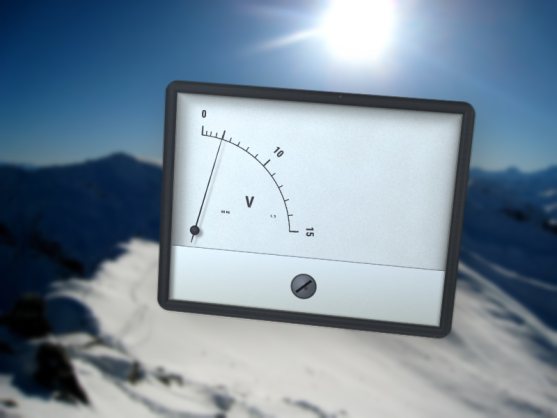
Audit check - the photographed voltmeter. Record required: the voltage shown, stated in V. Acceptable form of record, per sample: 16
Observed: 5
